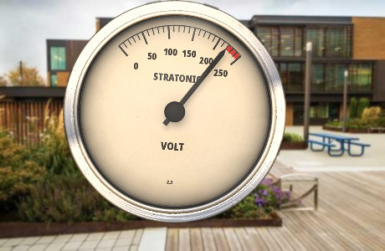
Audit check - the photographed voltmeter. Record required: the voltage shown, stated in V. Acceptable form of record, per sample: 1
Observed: 220
